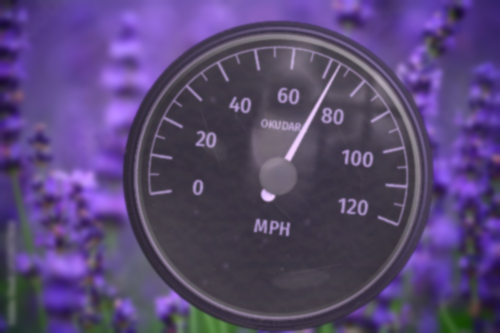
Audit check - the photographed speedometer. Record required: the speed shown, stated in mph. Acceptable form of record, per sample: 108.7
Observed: 72.5
